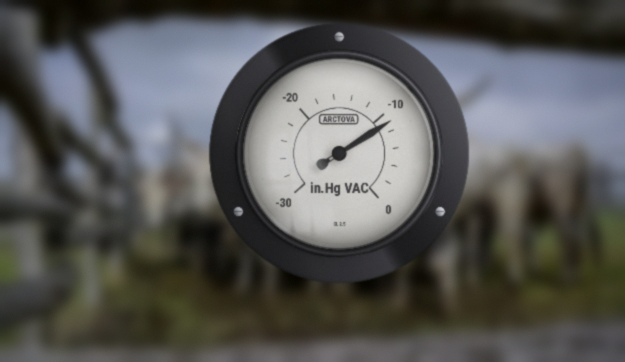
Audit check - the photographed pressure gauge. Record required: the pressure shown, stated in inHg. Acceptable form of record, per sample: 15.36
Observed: -9
